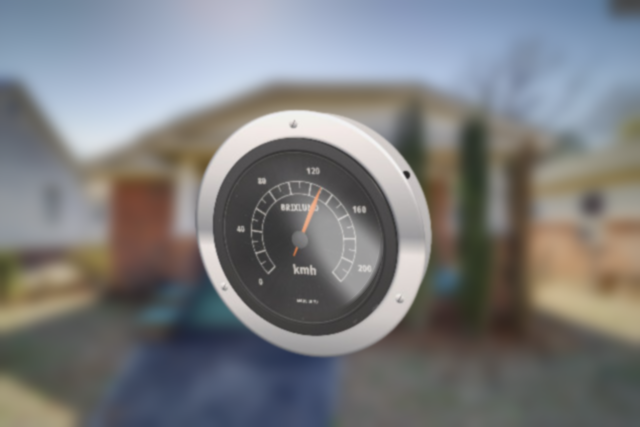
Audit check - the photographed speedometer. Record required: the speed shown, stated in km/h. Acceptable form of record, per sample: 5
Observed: 130
